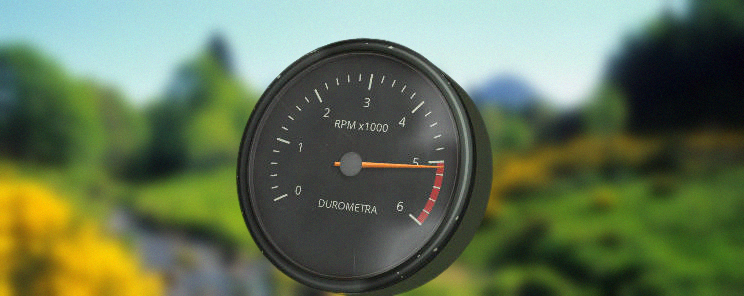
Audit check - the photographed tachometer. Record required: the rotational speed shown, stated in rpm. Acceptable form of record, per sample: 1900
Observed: 5100
